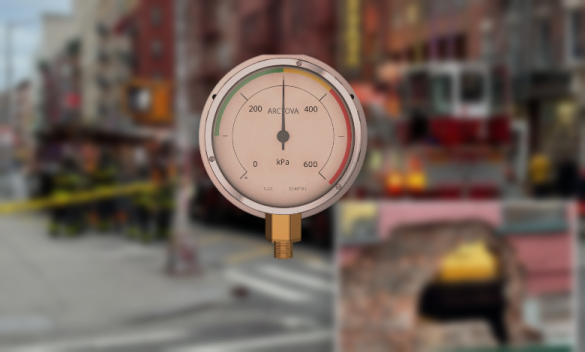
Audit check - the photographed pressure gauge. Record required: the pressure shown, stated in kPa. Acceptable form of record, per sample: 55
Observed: 300
